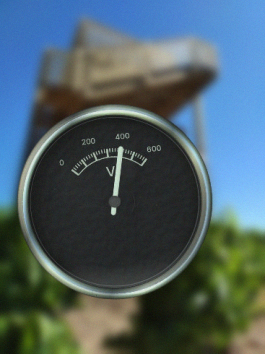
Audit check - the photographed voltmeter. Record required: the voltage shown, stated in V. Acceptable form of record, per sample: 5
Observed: 400
